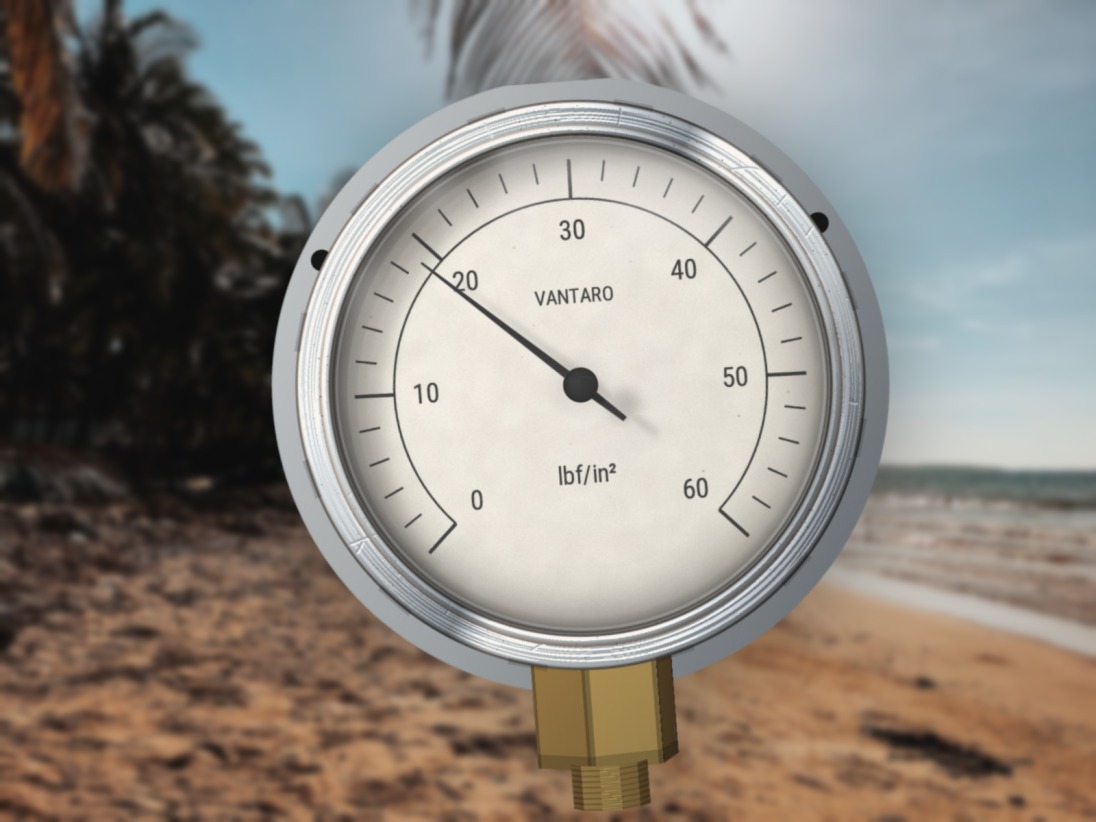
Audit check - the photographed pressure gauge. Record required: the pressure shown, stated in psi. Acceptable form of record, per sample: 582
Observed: 19
